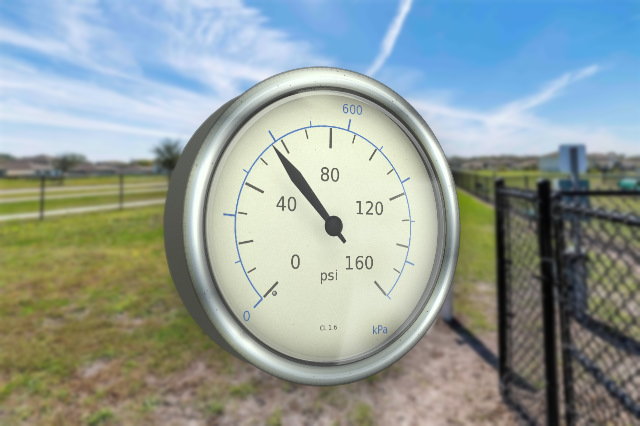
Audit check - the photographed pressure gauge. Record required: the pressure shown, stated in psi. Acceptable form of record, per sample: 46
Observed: 55
